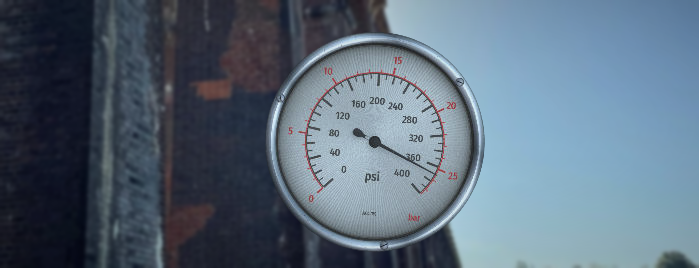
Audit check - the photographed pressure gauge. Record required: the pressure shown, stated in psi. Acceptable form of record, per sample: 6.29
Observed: 370
